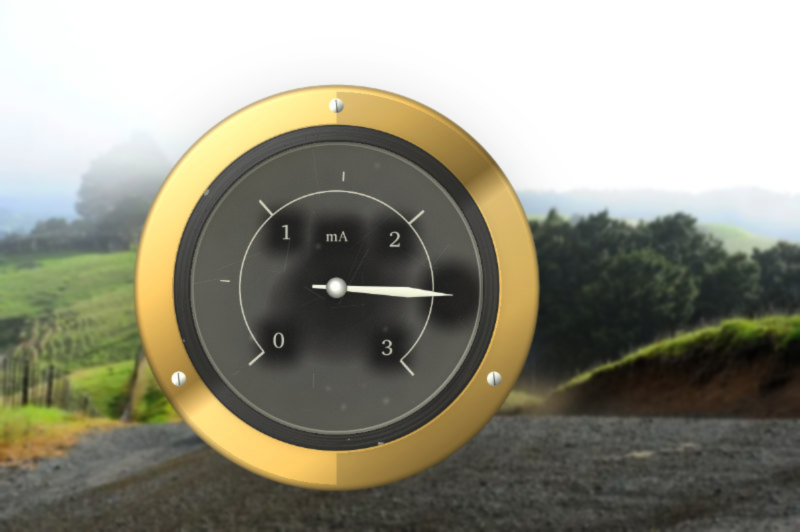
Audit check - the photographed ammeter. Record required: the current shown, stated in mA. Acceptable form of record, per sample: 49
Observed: 2.5
